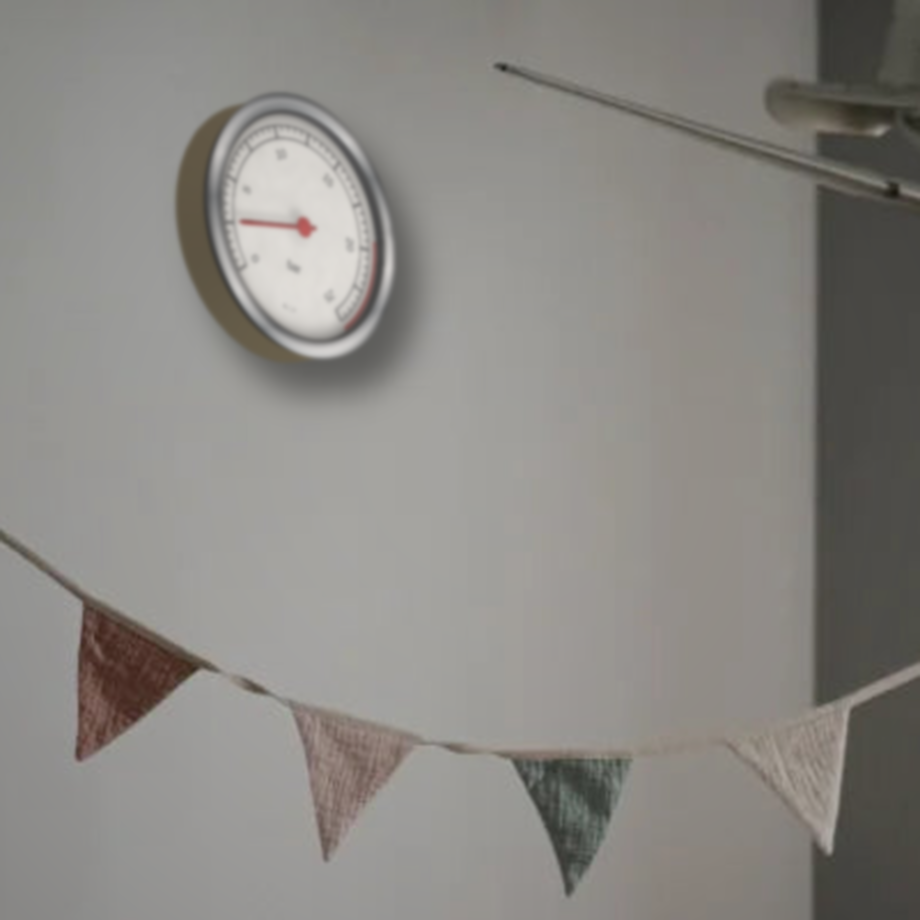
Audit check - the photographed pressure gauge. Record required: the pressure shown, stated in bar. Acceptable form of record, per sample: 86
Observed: 2.5
